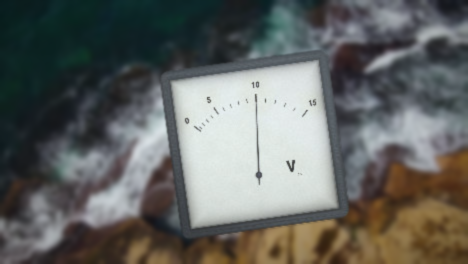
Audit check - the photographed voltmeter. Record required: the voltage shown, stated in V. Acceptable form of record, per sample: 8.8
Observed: 10
